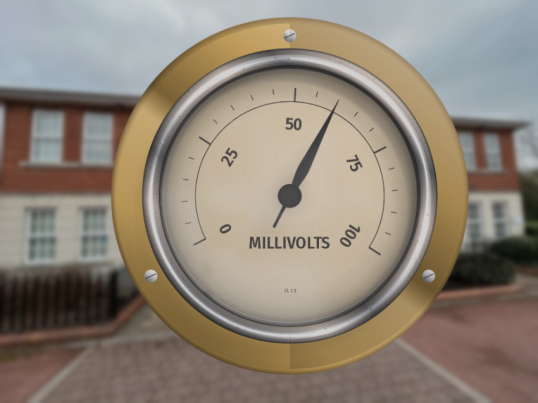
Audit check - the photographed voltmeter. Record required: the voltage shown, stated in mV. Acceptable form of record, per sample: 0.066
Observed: 60
